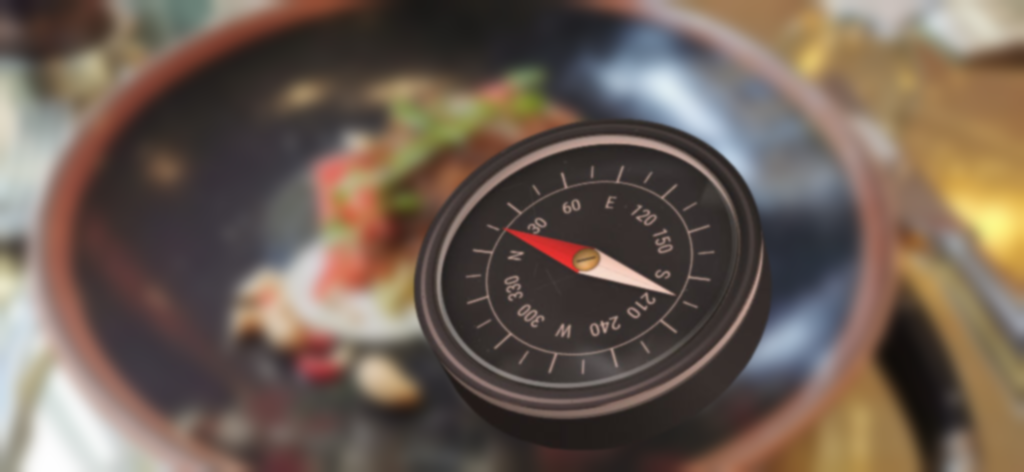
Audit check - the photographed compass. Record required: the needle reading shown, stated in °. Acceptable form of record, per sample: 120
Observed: 15
